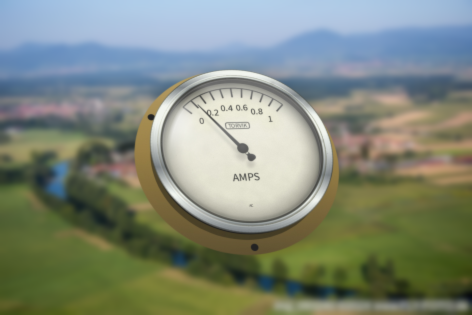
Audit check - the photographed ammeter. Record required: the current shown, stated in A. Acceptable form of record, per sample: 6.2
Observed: 0.1
